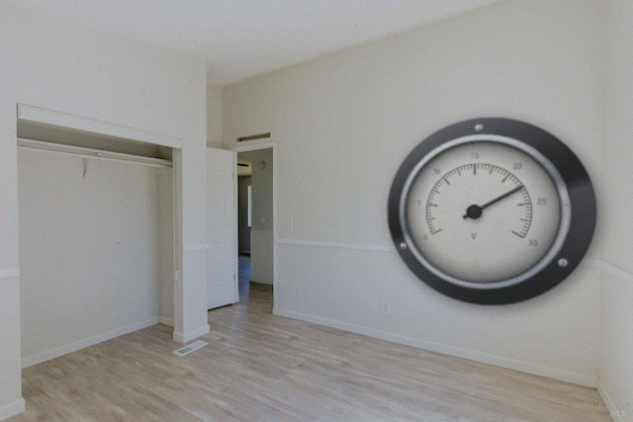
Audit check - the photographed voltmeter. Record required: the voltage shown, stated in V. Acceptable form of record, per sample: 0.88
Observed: 22.5
